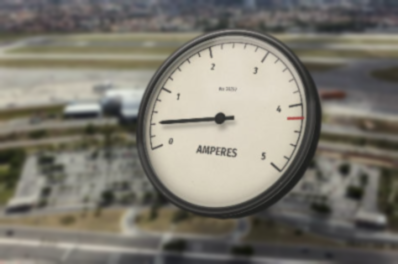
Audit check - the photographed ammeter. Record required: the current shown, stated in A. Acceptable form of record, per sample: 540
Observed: 0.4
